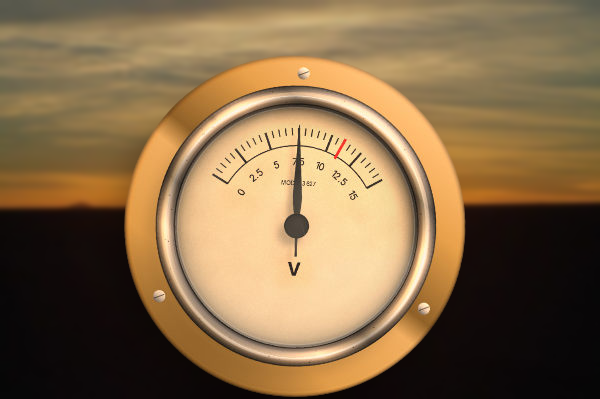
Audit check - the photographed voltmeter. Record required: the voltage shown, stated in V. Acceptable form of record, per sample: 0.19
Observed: 7.5
